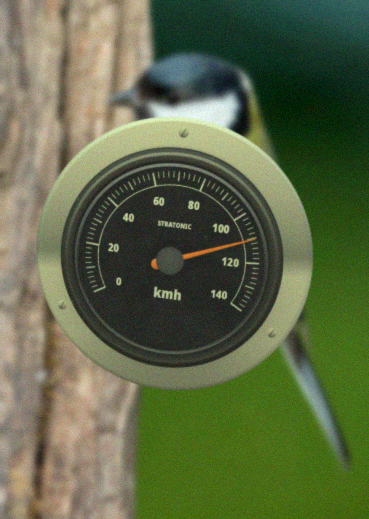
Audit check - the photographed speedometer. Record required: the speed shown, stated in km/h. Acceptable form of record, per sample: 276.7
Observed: 110
